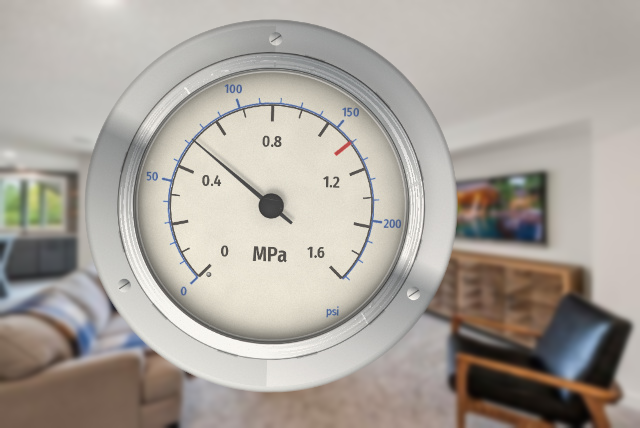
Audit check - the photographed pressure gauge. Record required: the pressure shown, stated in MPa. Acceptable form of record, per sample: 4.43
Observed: 0.5
